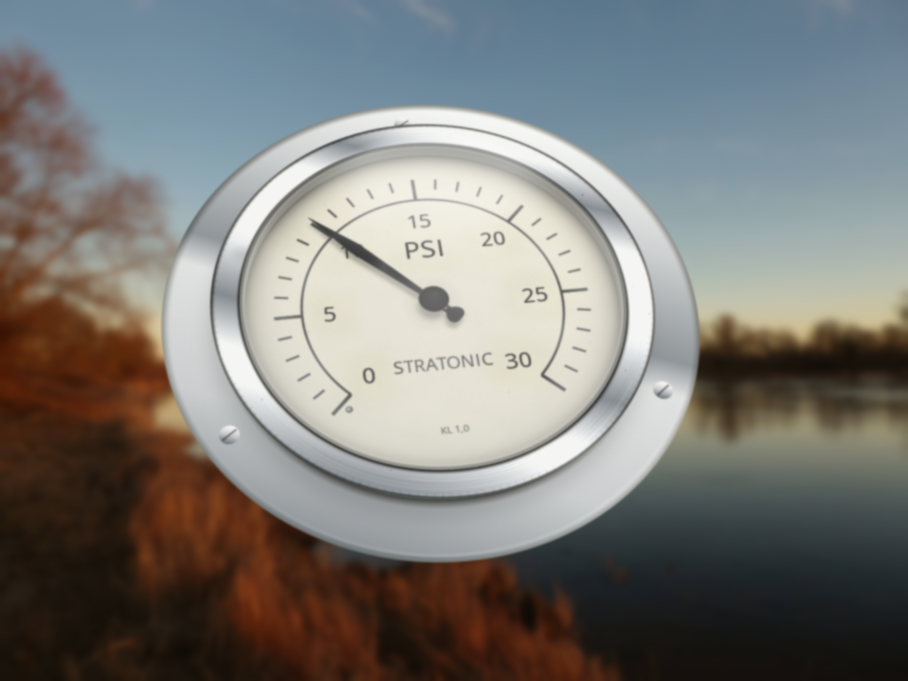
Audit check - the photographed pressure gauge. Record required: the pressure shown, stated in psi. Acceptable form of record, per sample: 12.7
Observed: 10
